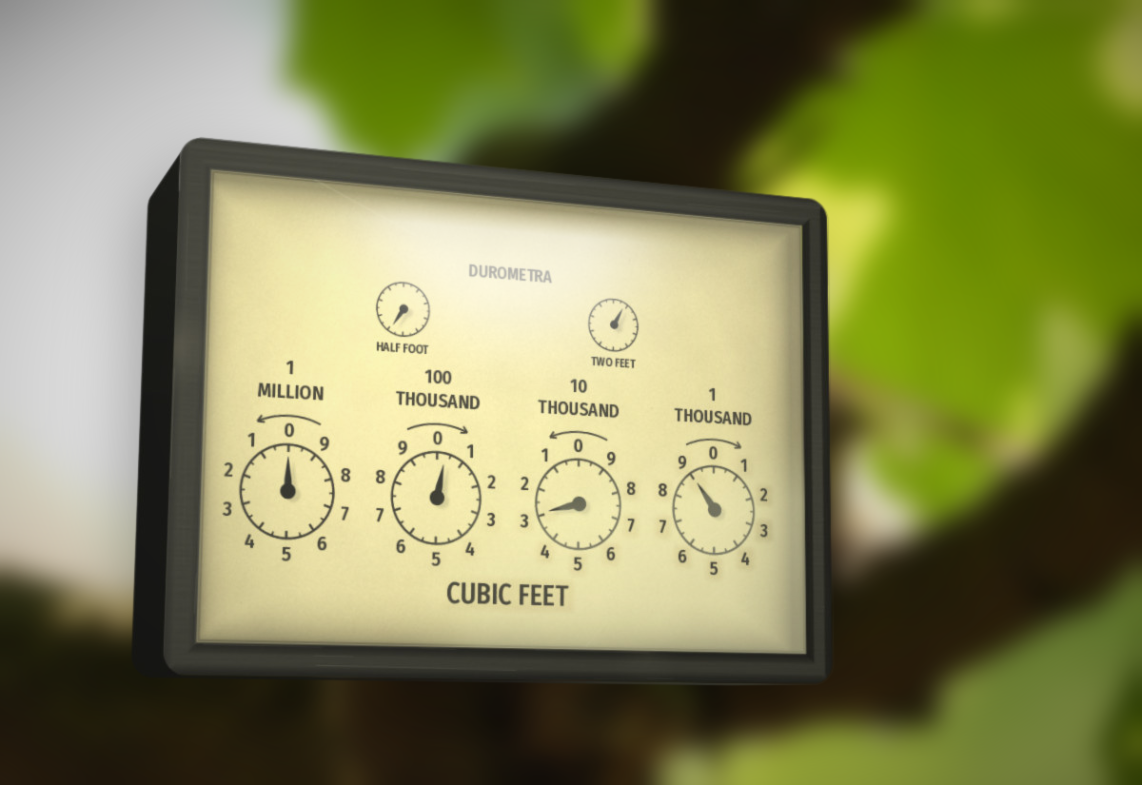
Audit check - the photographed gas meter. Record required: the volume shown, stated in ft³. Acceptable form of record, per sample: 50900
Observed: 2900
